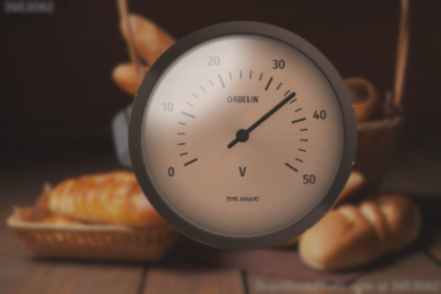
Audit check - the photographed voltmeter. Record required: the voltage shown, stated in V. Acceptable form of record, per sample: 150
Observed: 35
